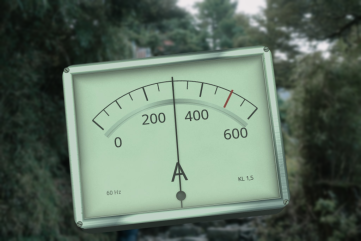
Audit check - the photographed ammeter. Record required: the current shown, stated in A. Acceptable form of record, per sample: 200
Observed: 300
